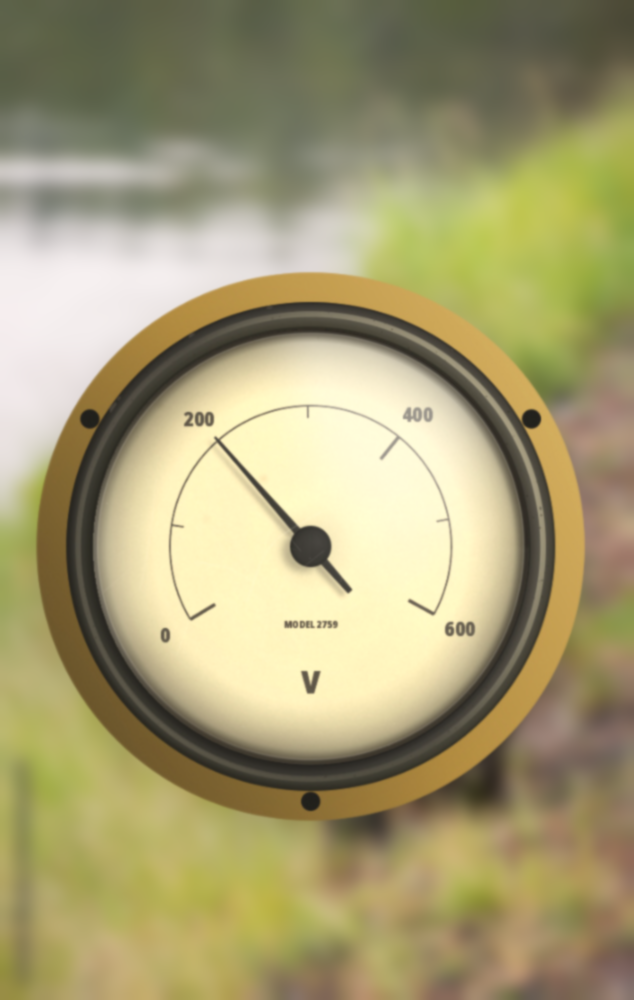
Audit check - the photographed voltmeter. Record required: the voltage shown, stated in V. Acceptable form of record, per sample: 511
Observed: 200
